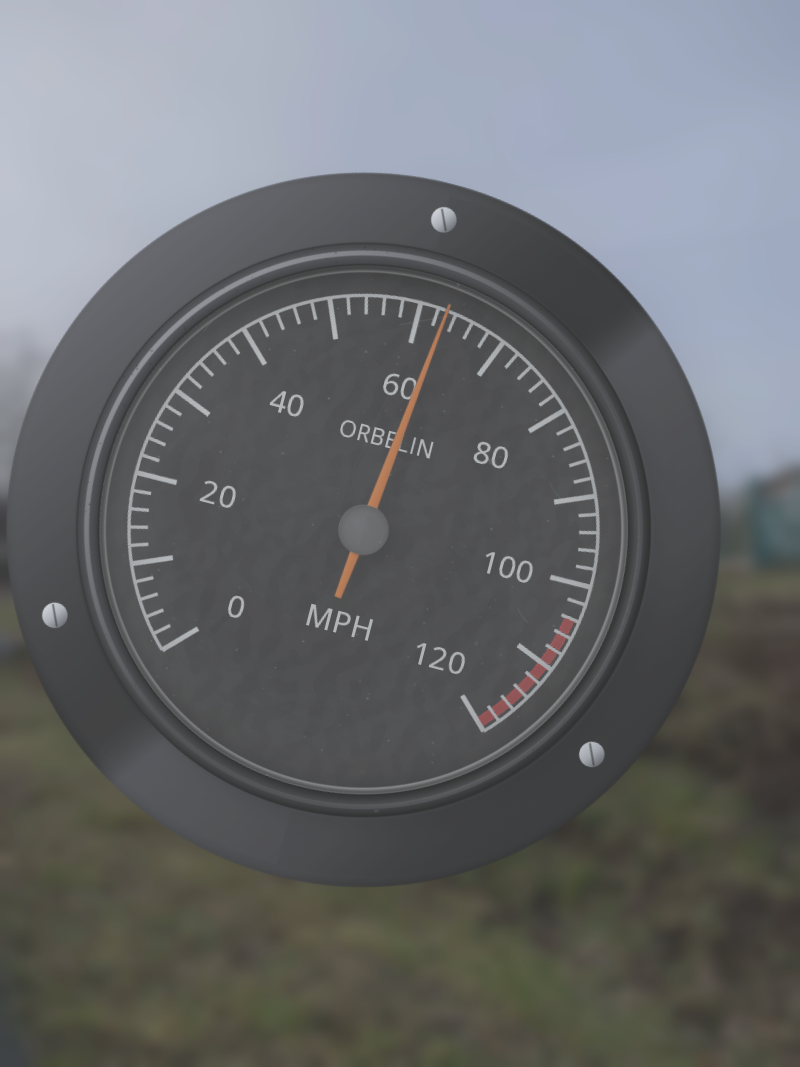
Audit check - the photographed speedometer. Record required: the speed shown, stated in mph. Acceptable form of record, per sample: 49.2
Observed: 63
